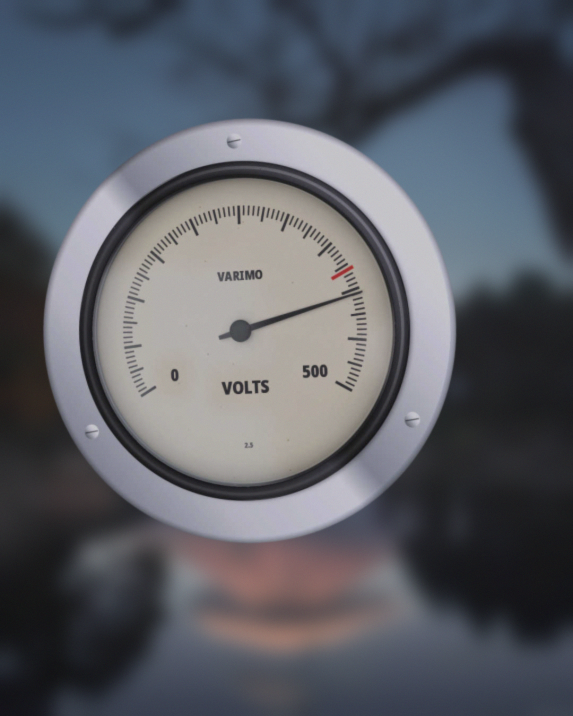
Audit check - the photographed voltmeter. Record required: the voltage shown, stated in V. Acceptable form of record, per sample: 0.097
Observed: 405
